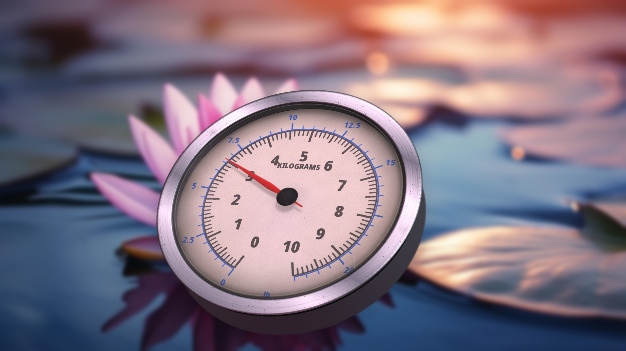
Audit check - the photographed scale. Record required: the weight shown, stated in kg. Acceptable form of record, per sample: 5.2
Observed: 3
